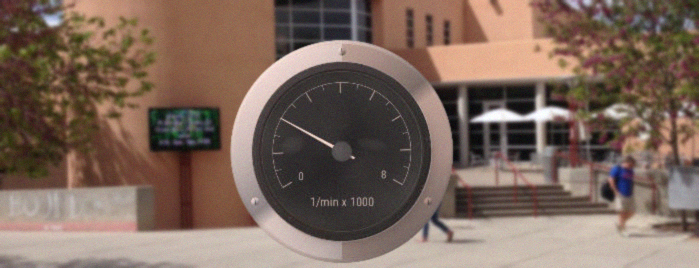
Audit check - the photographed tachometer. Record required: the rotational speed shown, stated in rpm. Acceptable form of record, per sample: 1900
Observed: 2000
